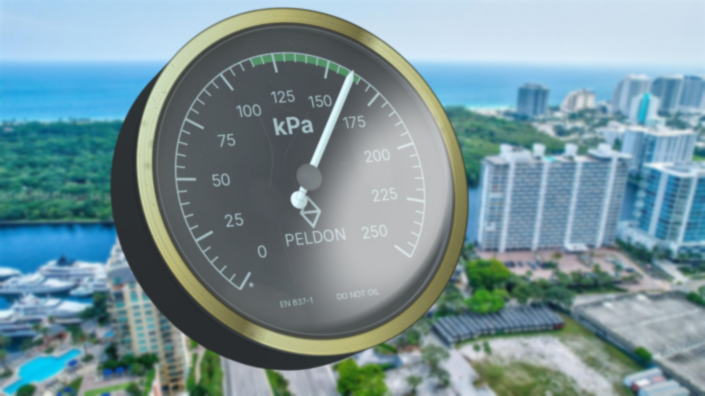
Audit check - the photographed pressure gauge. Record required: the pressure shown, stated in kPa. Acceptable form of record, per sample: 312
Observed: 160
